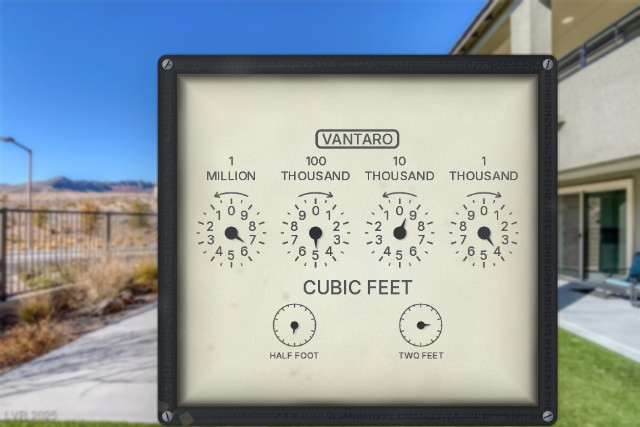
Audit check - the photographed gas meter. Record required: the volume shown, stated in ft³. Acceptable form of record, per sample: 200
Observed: 649400
